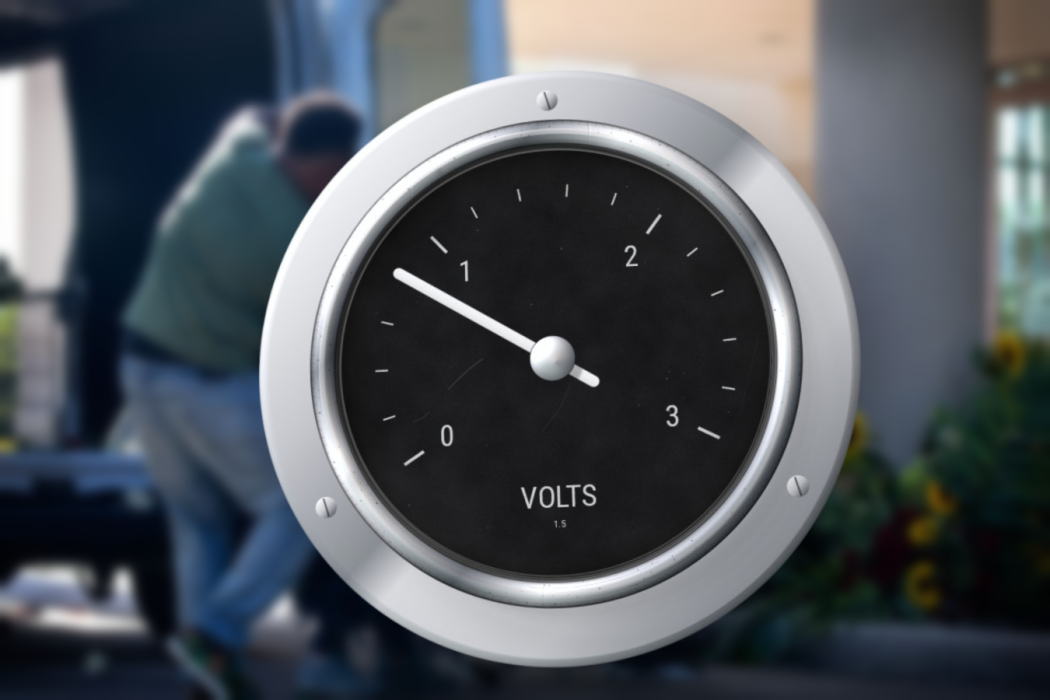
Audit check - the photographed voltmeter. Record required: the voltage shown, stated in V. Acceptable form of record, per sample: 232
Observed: 0.8
